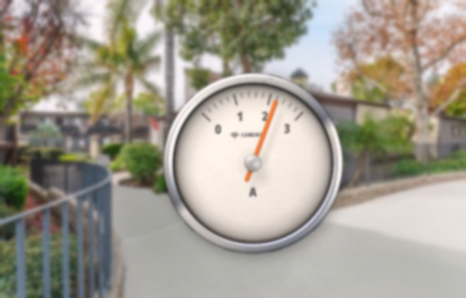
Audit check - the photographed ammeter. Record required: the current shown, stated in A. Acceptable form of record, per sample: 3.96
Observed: 2.2
